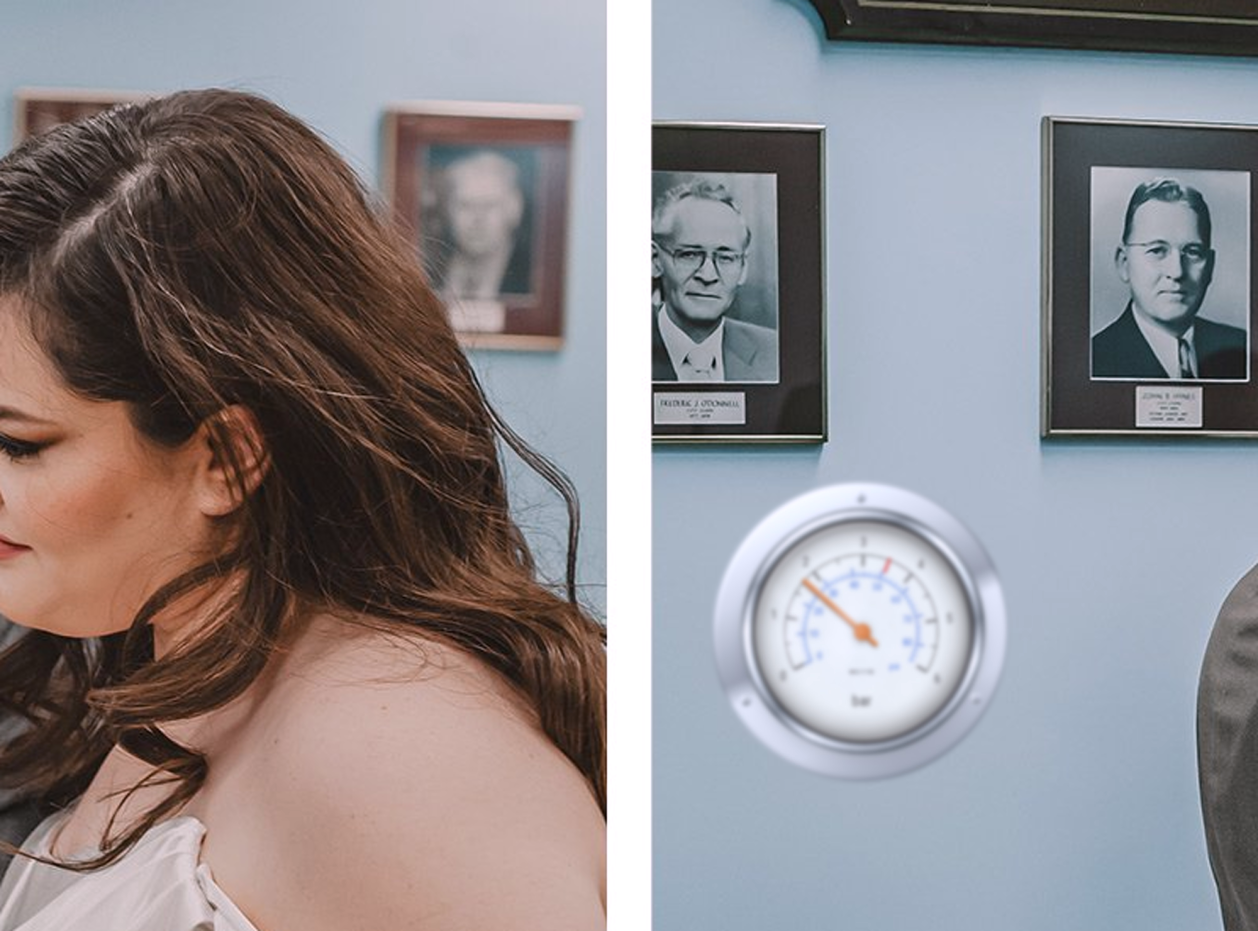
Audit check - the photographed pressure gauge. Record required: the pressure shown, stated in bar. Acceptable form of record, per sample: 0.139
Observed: 1.75
